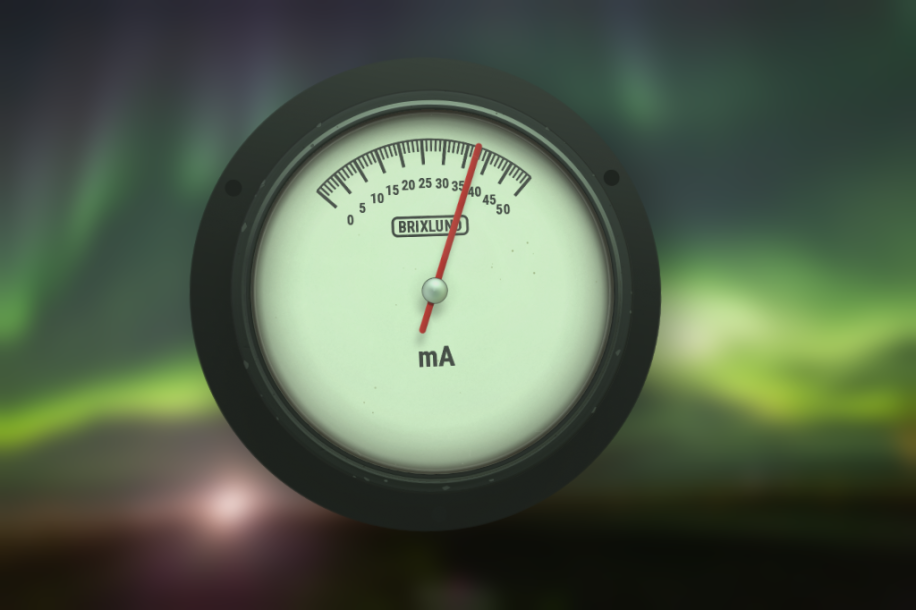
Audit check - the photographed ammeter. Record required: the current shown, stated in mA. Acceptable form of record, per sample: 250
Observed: 37
